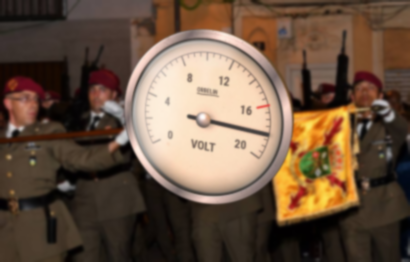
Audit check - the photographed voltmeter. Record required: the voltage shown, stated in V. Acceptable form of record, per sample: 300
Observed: 18
